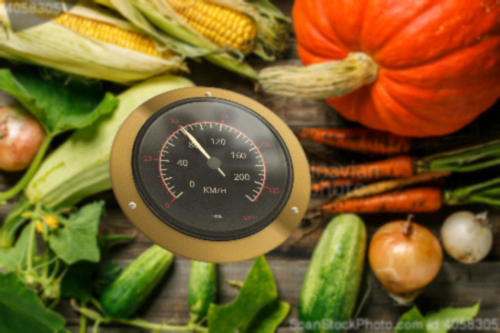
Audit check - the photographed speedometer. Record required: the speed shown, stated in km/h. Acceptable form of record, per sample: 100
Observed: 80
